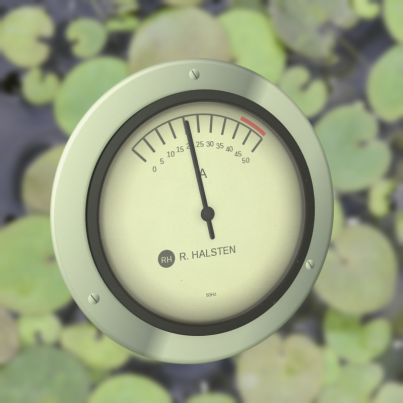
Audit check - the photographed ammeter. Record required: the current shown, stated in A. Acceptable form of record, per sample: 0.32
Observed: 20
